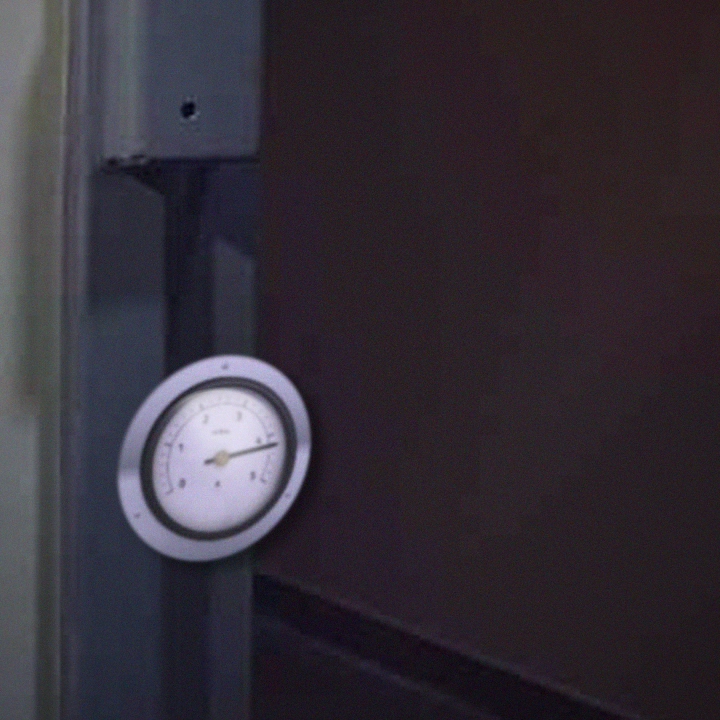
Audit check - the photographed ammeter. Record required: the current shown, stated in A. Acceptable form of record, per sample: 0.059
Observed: 4.2
